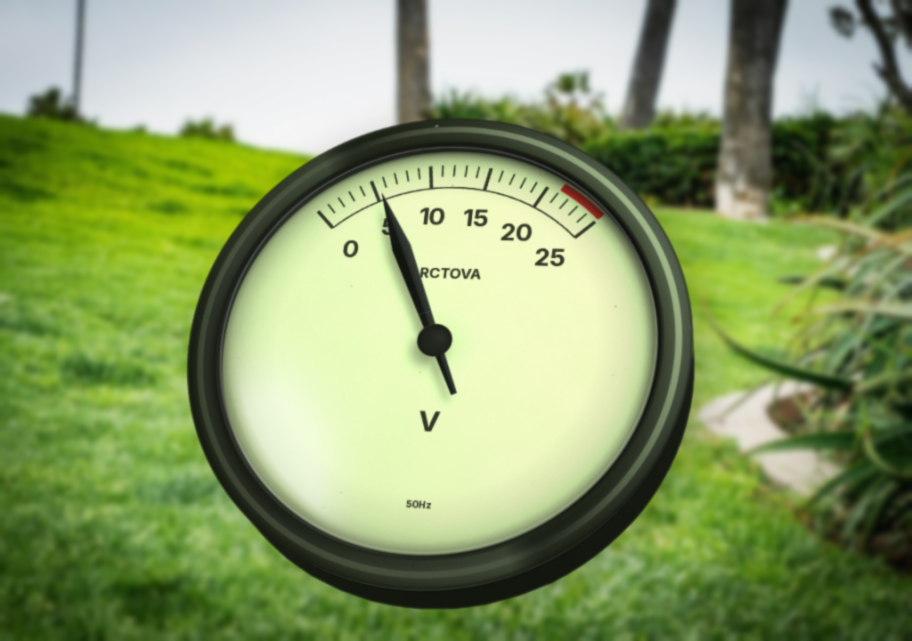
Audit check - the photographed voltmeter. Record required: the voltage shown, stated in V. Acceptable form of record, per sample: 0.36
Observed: 5.5
